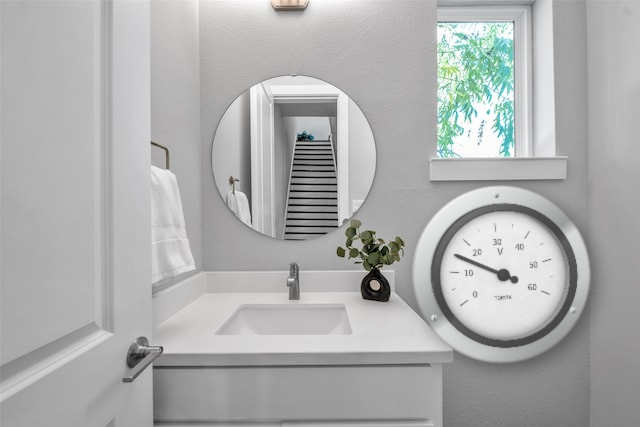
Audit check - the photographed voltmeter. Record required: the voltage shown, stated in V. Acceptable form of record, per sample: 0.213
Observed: 15
